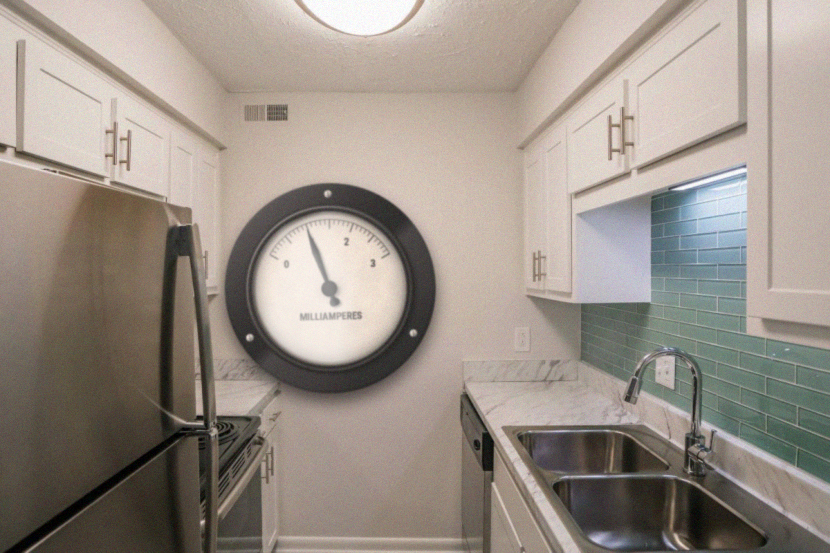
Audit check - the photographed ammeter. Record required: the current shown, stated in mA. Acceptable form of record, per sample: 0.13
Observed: 1
